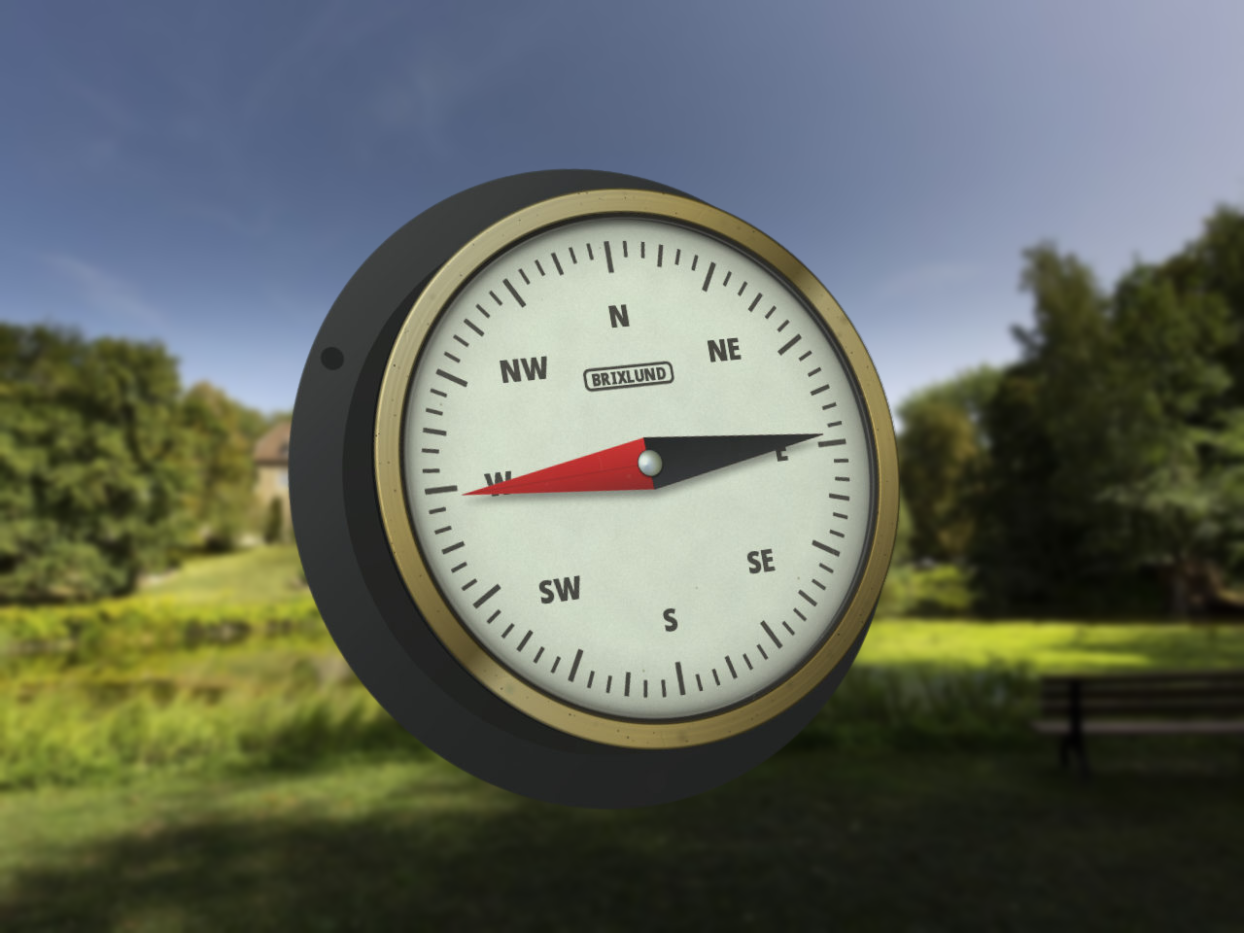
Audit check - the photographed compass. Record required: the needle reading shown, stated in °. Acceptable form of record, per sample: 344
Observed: 267.5
